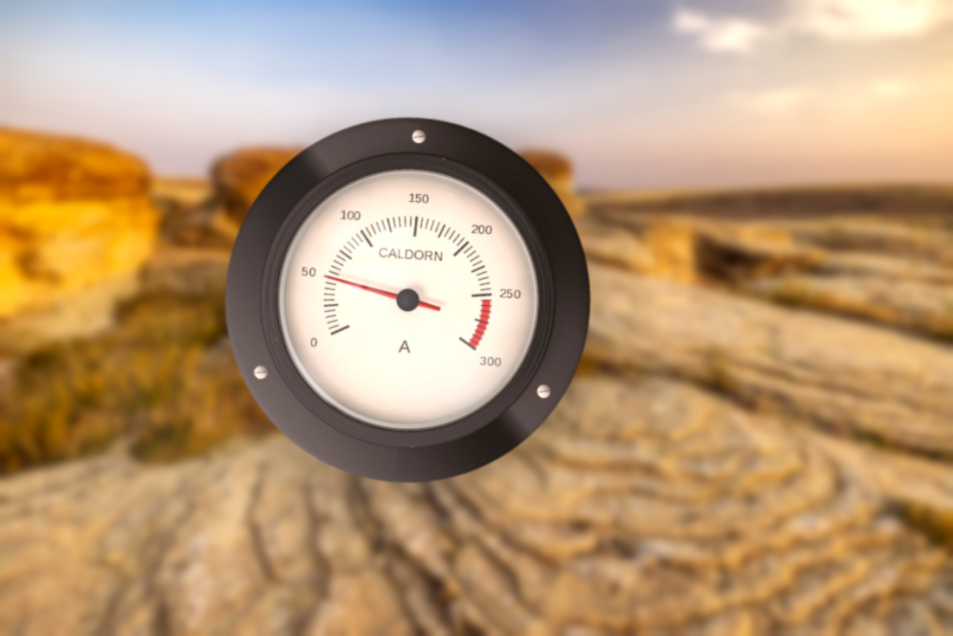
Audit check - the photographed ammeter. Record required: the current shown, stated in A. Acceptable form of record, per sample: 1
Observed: 50
